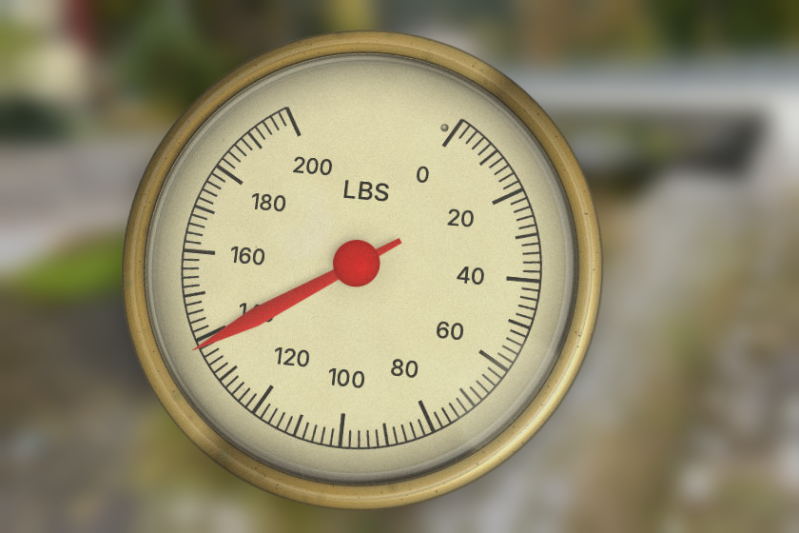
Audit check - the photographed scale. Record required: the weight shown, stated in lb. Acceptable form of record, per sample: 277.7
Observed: 138
